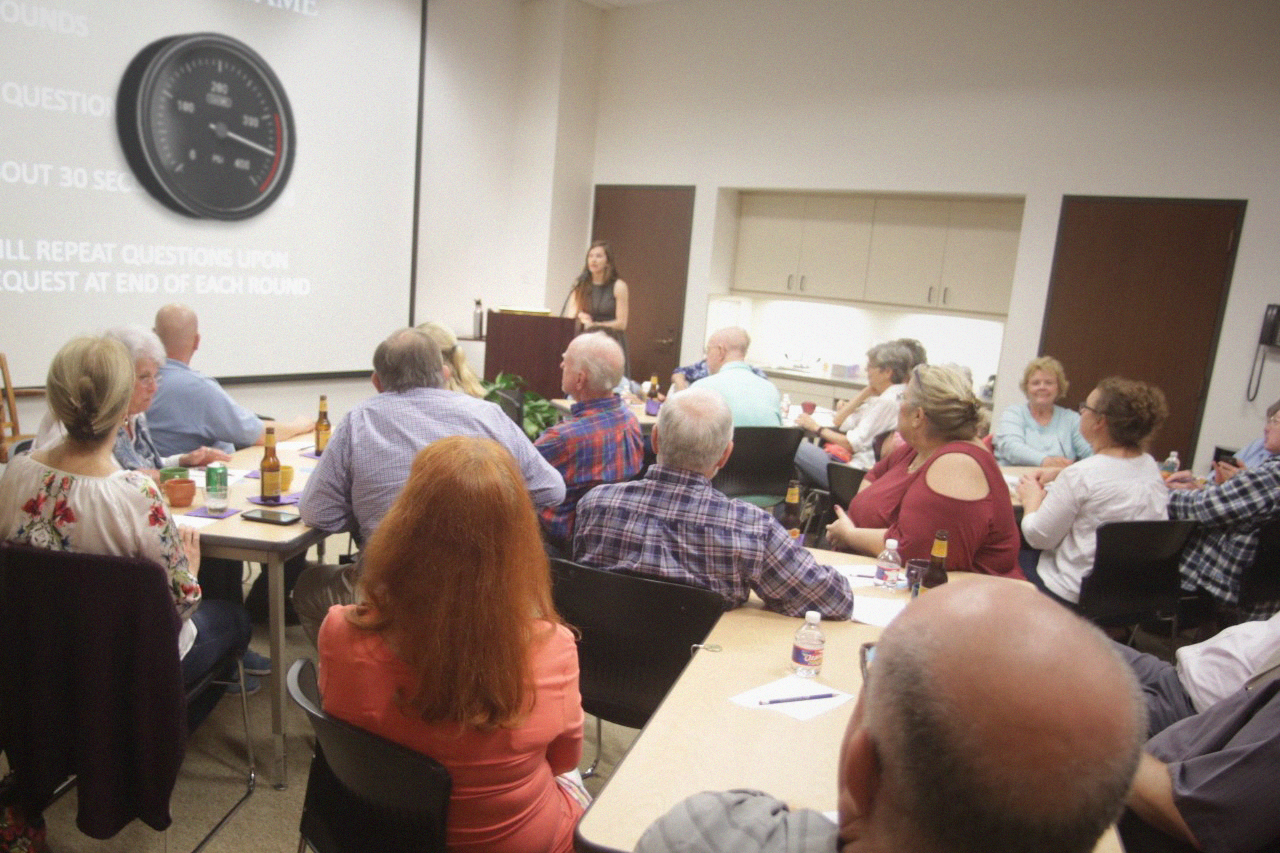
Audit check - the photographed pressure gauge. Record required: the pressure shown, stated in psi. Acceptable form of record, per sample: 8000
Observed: 350
